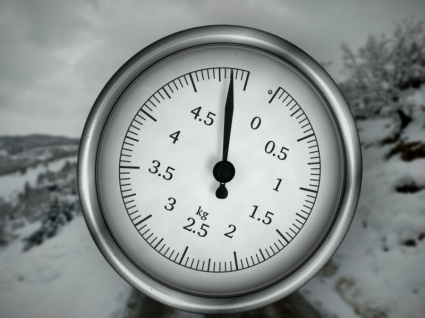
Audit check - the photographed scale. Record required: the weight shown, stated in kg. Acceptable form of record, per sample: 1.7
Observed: 4.85
